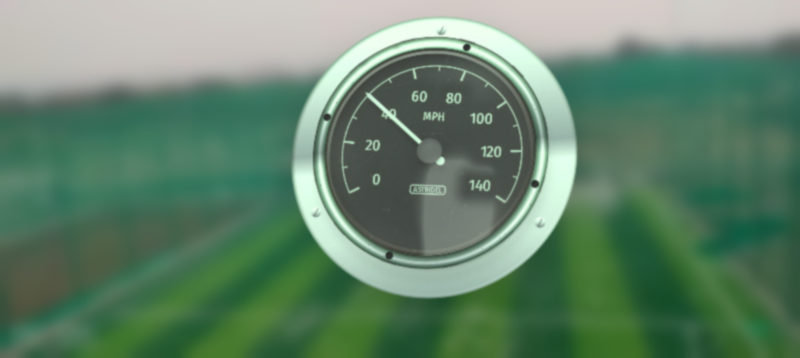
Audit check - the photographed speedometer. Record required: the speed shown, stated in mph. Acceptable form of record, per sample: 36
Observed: 40
